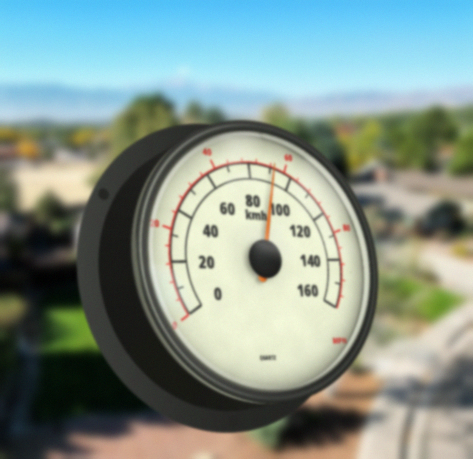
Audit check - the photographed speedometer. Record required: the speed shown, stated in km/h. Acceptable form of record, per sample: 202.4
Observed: 90
